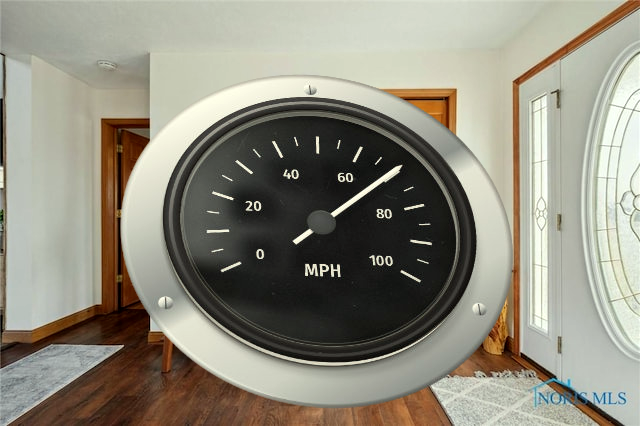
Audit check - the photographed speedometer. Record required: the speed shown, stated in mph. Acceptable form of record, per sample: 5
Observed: 70
